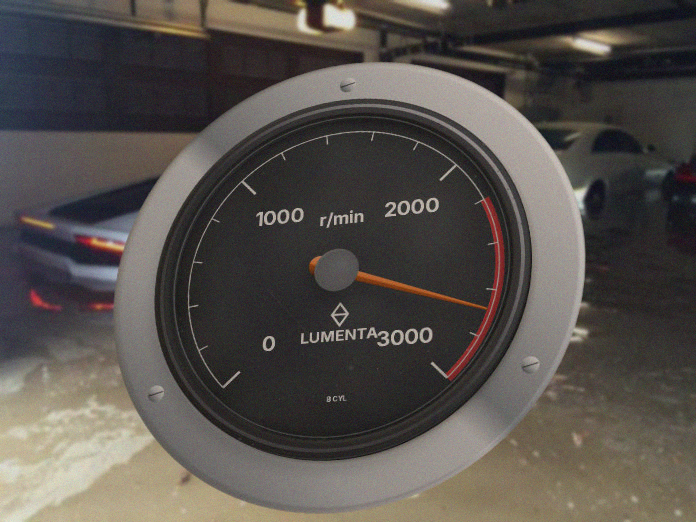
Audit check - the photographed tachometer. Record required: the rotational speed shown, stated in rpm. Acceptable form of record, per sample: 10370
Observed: 2700
